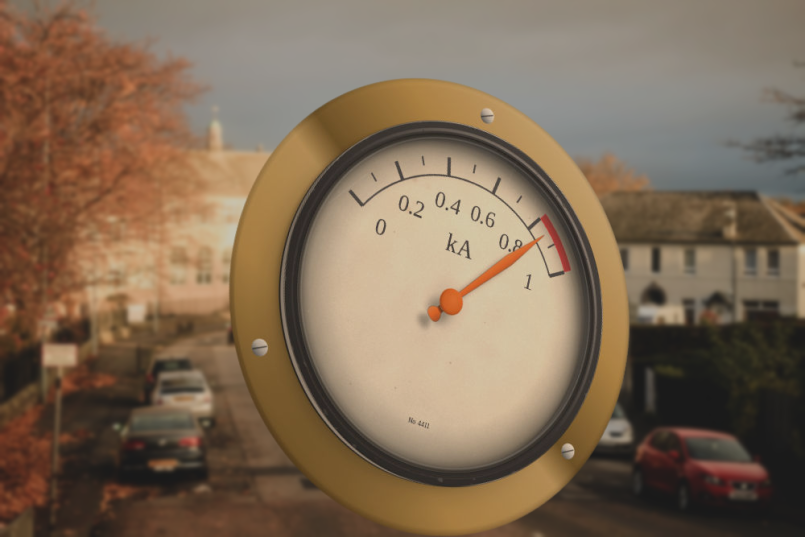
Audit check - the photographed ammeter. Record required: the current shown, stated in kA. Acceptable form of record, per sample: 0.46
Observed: 0.85
